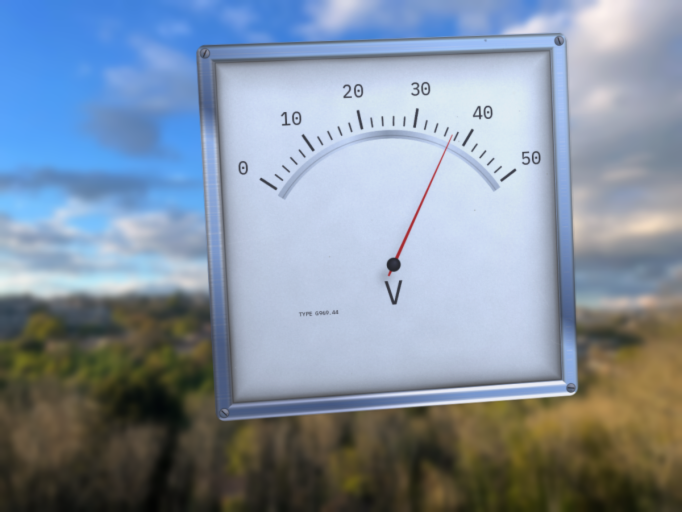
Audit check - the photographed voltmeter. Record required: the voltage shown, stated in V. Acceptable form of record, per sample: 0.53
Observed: 37
